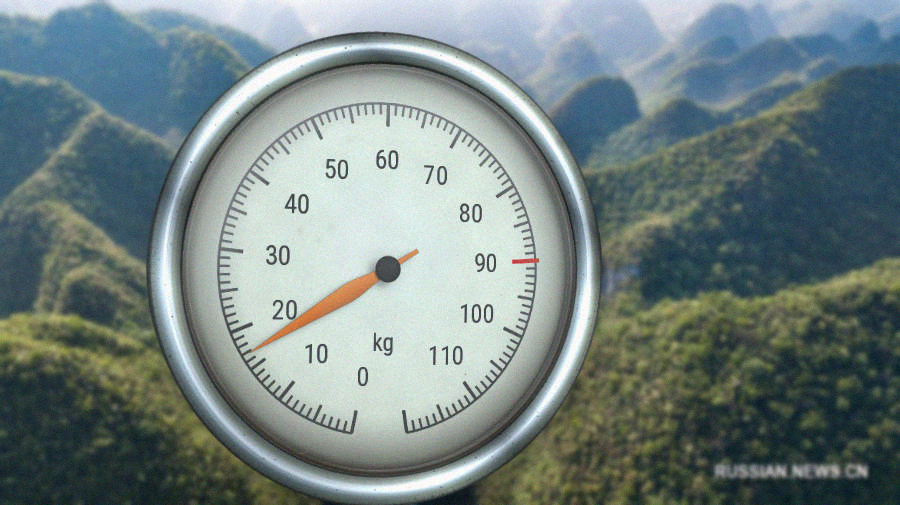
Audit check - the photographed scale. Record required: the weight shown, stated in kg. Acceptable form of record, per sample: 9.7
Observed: 17
